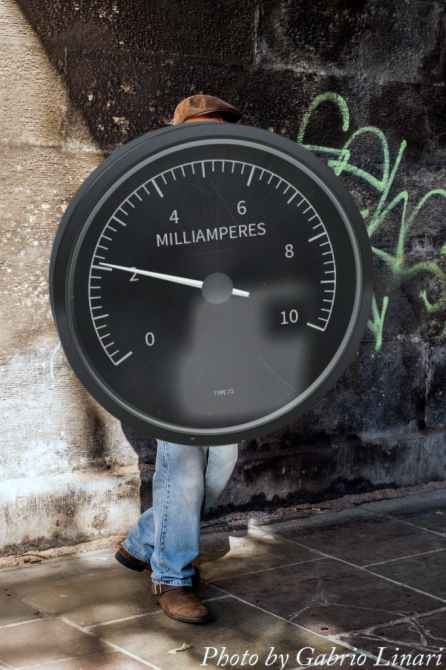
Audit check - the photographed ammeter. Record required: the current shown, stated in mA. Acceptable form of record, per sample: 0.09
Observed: 2.1
